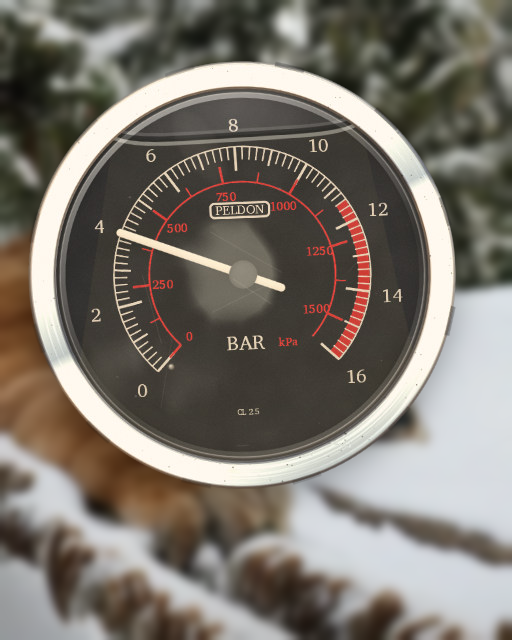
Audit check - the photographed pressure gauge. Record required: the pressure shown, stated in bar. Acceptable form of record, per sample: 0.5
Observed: 4
